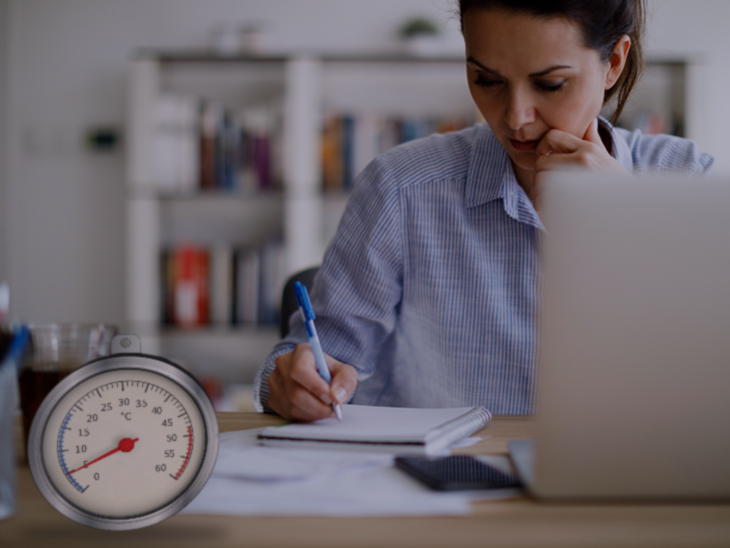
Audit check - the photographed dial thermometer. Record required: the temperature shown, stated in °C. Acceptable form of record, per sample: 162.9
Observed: 5
